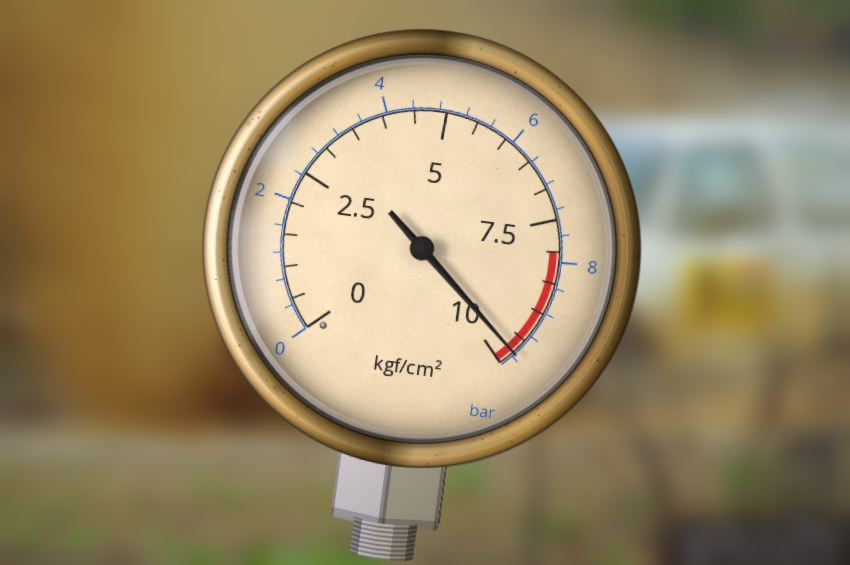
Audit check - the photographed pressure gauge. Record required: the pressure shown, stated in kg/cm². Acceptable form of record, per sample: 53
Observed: 9.75
